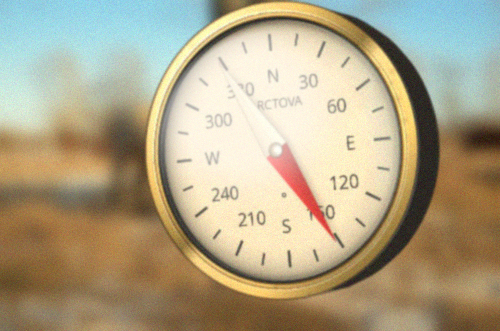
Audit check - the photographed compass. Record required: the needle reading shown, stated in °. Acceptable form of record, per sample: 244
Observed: 150
